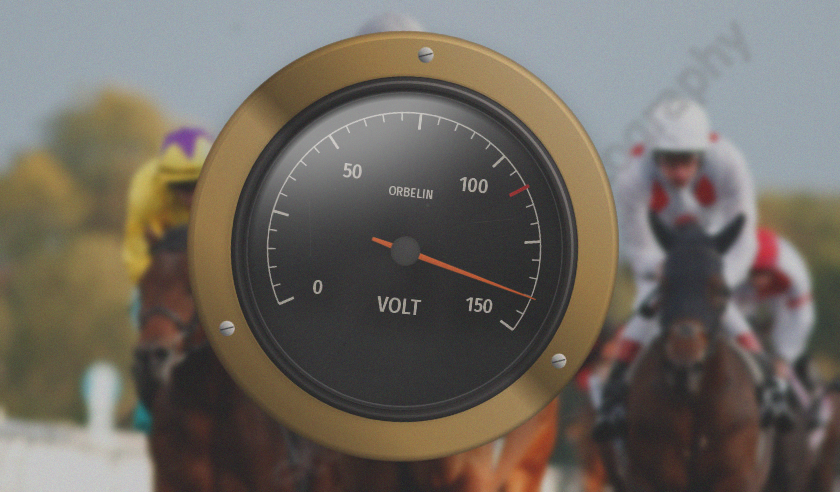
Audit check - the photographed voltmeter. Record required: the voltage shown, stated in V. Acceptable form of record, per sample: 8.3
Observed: 140
